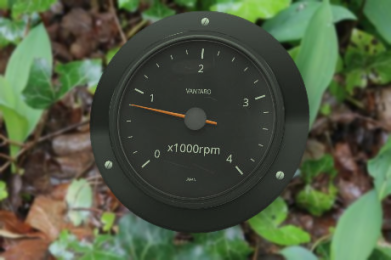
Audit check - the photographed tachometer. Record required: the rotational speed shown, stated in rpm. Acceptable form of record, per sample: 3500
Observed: 800
